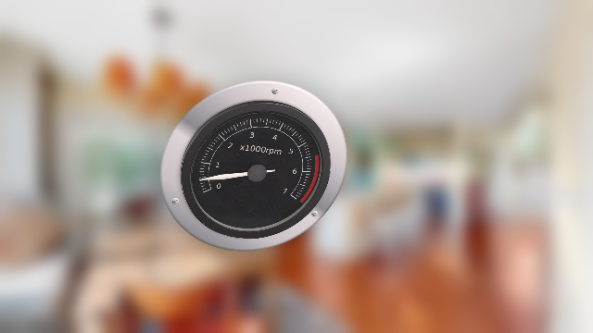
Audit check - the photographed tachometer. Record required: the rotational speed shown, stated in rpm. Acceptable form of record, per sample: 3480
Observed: 500
